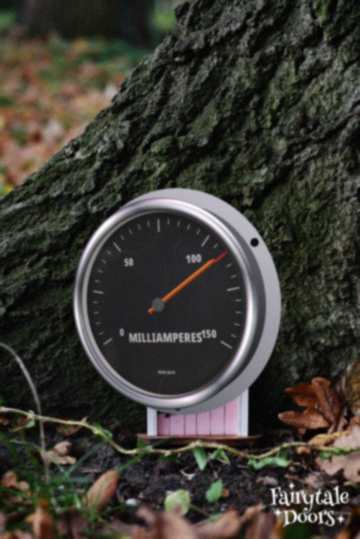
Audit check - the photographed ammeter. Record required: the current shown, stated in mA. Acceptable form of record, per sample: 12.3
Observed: 110
